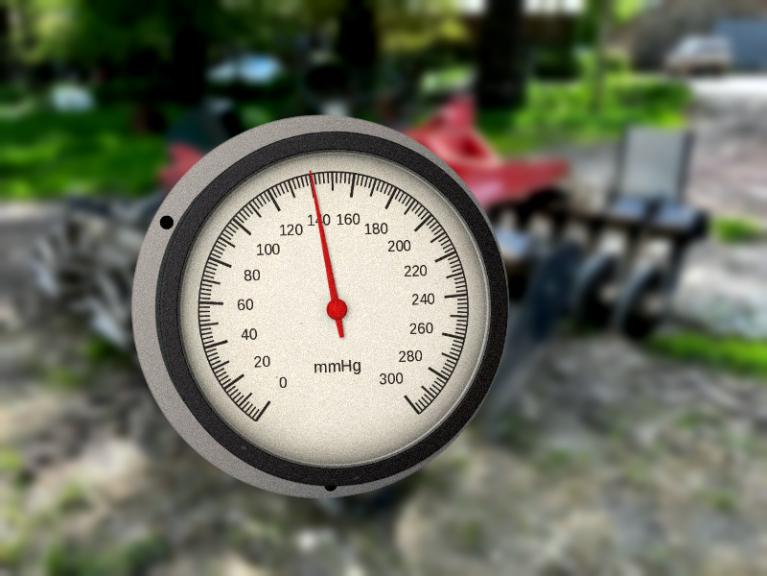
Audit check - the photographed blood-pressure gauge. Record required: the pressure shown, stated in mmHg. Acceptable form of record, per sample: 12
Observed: 140
